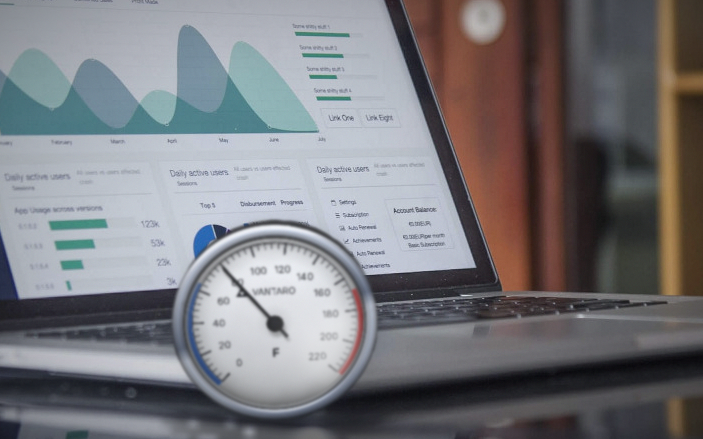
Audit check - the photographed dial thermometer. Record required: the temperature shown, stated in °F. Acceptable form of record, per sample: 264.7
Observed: 80
